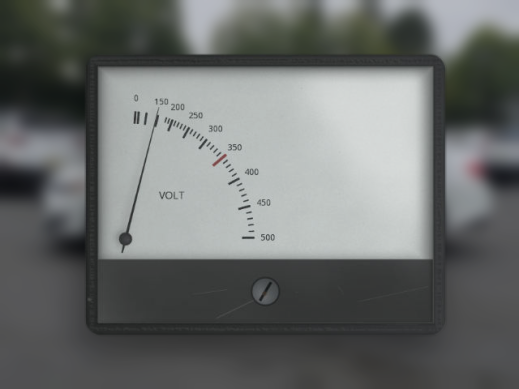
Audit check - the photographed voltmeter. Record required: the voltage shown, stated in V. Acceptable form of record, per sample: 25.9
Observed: 150
